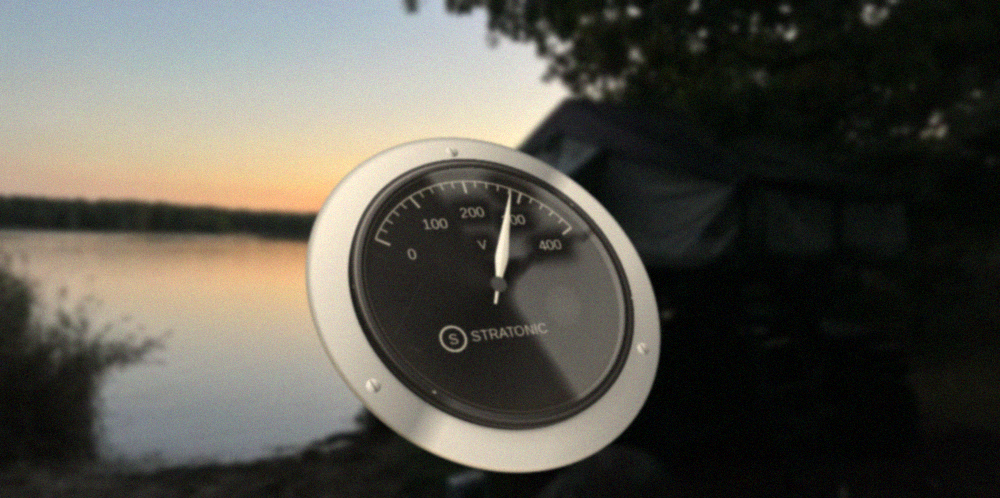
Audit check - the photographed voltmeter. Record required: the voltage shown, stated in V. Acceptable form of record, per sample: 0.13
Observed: 280
